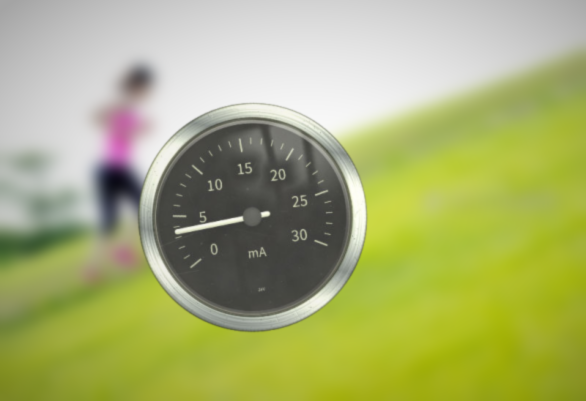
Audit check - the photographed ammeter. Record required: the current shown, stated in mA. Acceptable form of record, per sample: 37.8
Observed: 3.5
